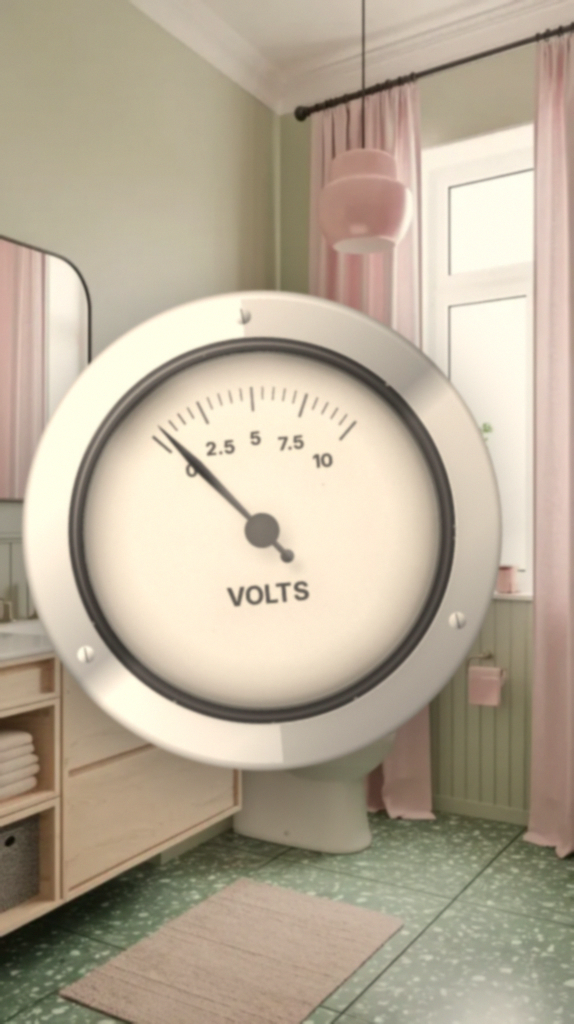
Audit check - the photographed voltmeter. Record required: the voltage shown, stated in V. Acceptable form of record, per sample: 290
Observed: 0.5
